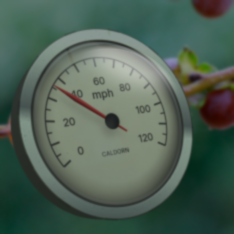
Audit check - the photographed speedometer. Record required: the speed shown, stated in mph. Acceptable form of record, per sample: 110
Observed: 35
